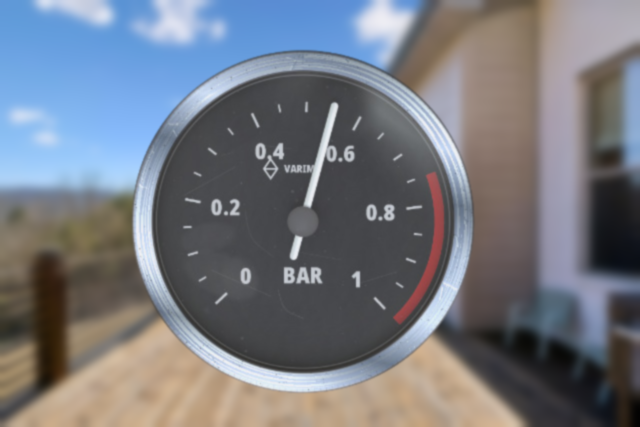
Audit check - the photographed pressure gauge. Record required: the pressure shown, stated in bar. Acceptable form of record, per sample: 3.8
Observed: 0.55
